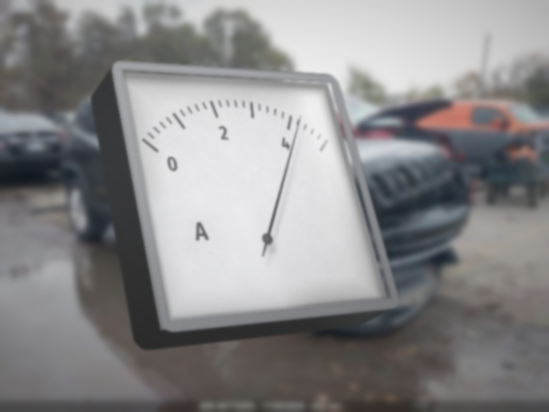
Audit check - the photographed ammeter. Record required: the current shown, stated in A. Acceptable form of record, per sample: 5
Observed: 4.2
